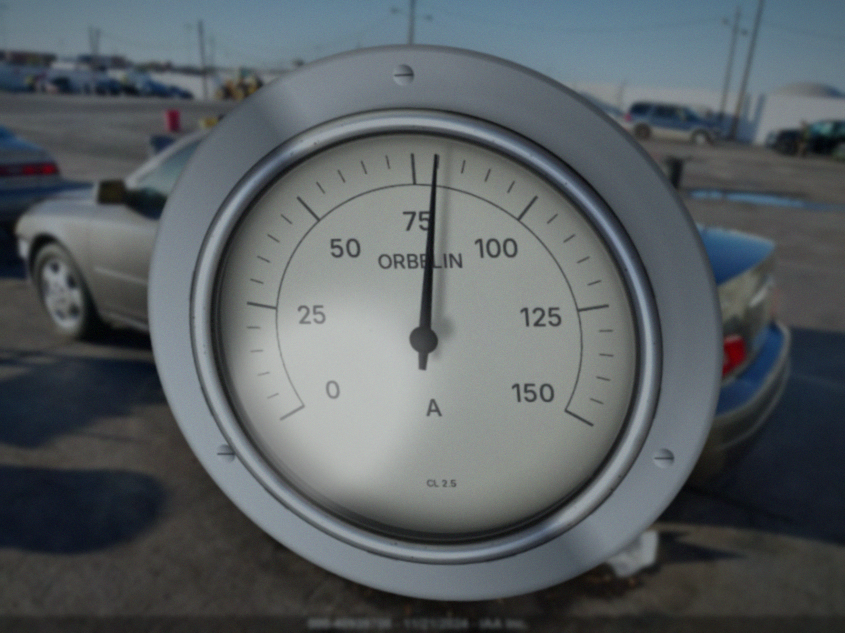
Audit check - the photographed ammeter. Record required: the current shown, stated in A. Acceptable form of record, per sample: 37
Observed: 80
